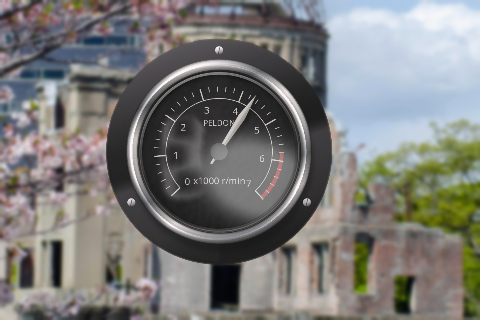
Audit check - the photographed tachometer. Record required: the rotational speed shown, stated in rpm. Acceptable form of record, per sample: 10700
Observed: 4300
